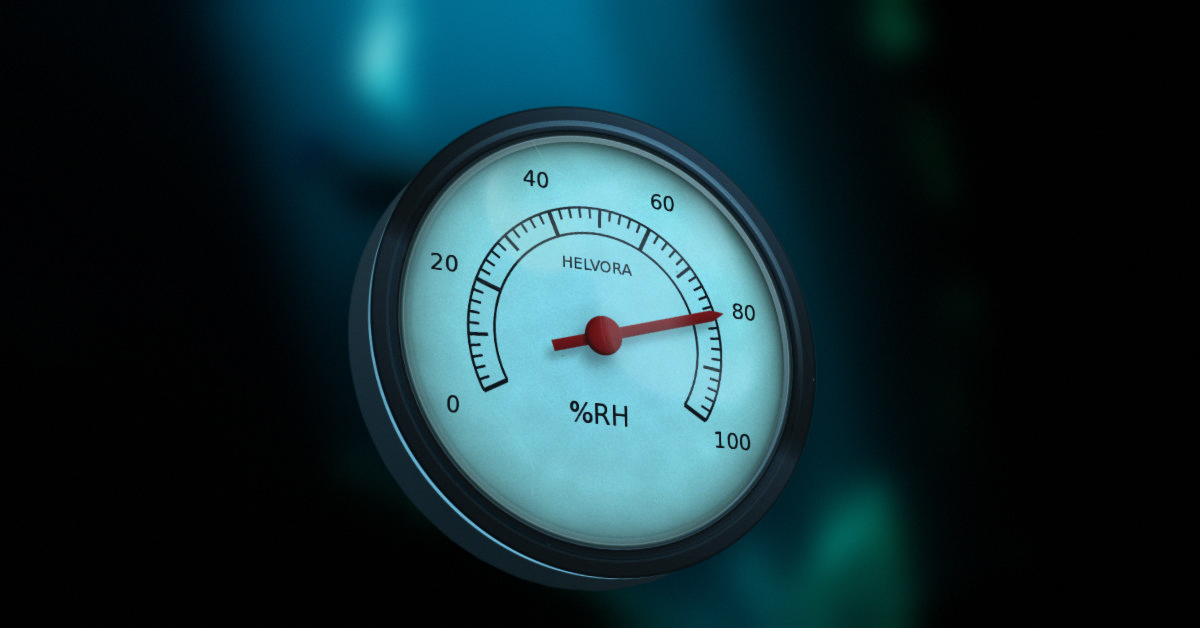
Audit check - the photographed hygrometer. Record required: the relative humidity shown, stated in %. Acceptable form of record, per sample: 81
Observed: 80
